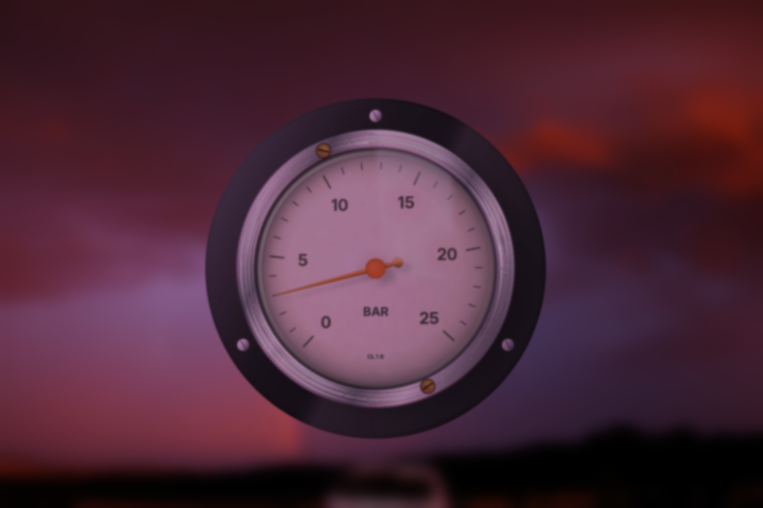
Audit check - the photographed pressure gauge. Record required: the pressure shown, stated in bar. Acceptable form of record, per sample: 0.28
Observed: 3
